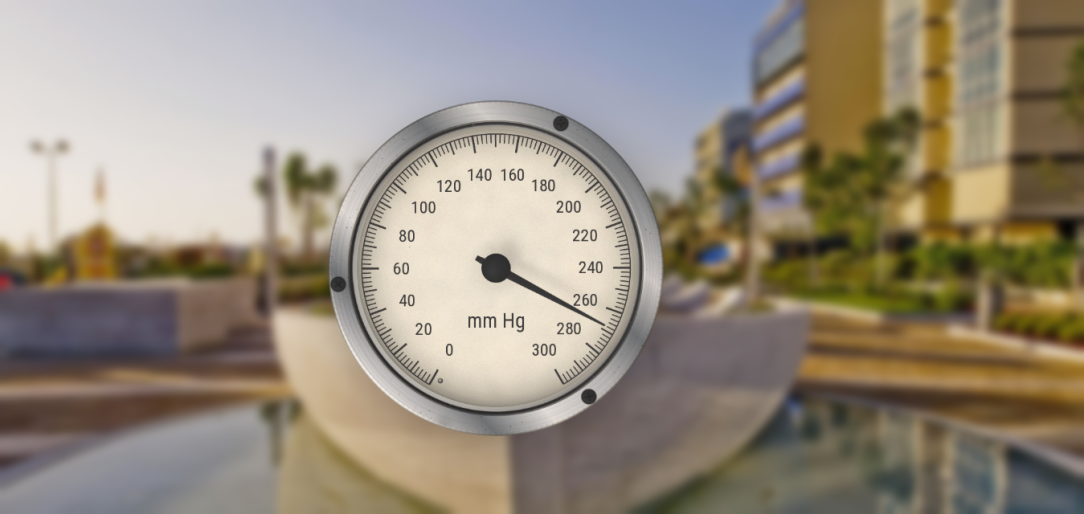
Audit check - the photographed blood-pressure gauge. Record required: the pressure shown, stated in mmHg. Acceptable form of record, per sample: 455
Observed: 268
